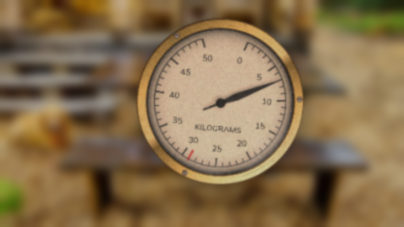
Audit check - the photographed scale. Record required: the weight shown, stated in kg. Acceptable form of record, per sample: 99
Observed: 7
